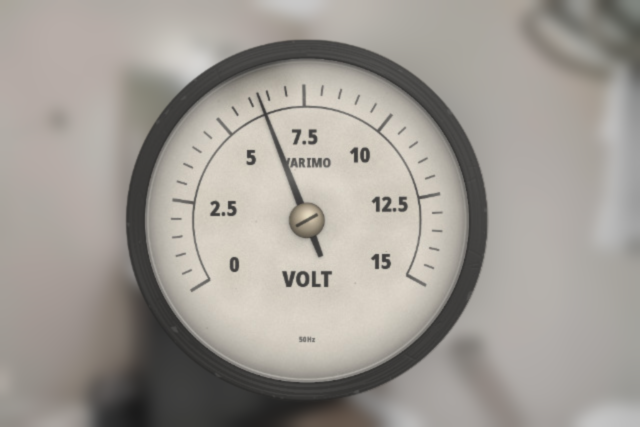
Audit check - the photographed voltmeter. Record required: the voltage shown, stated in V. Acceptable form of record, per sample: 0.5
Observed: 6.25
